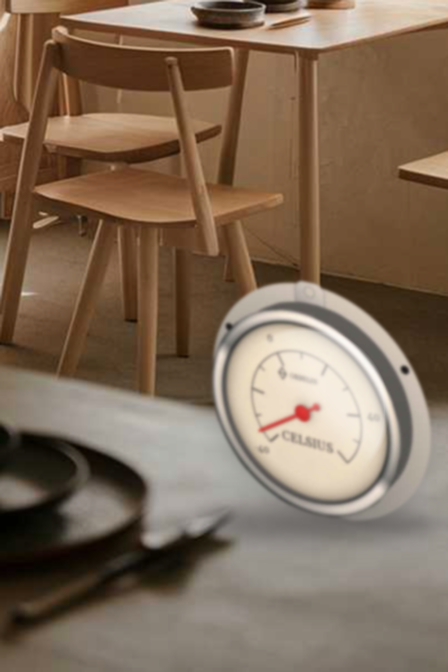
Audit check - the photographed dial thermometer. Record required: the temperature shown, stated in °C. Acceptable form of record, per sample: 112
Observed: -35
